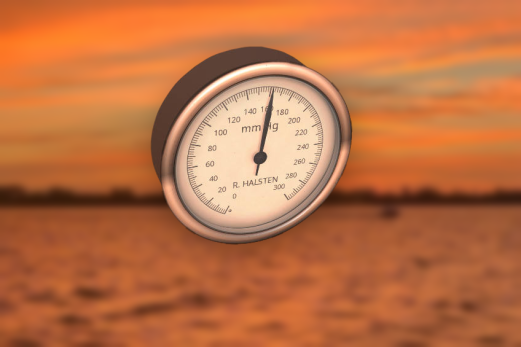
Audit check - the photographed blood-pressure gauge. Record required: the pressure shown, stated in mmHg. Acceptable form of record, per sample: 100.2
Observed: 160
